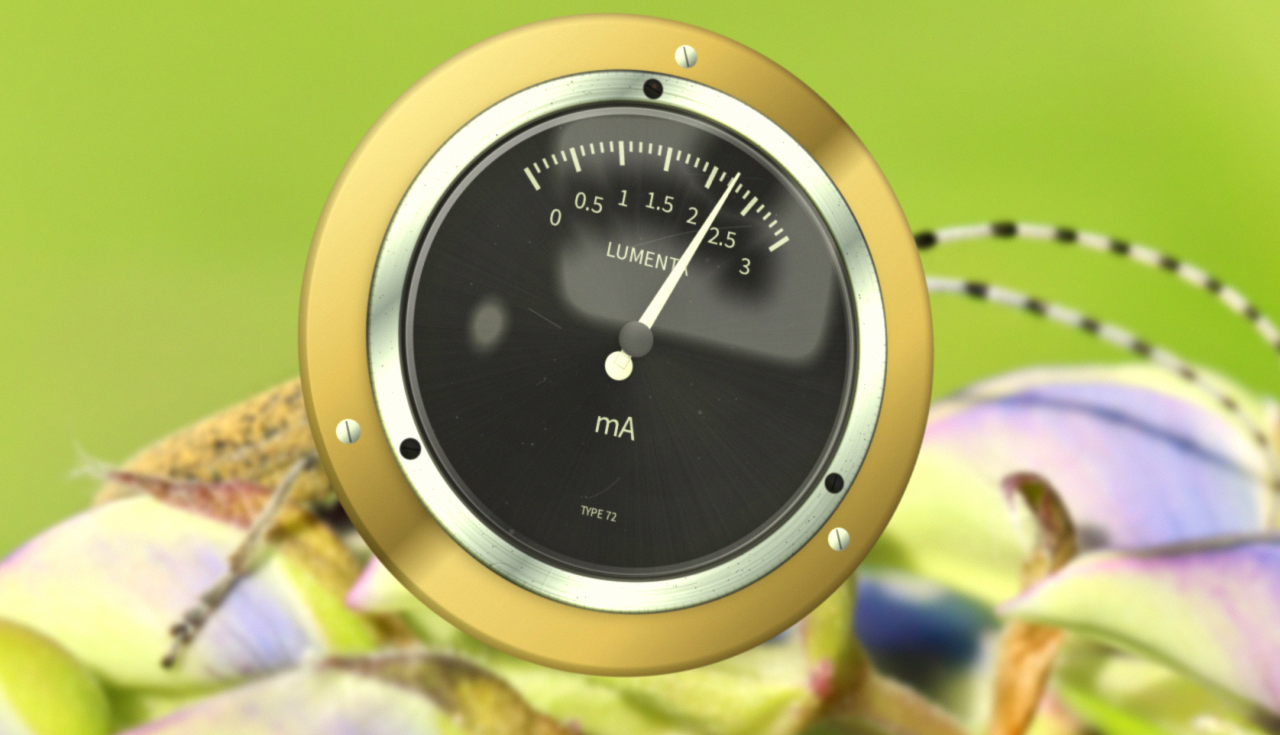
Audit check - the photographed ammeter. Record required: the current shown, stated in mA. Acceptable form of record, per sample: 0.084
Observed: 2.2
